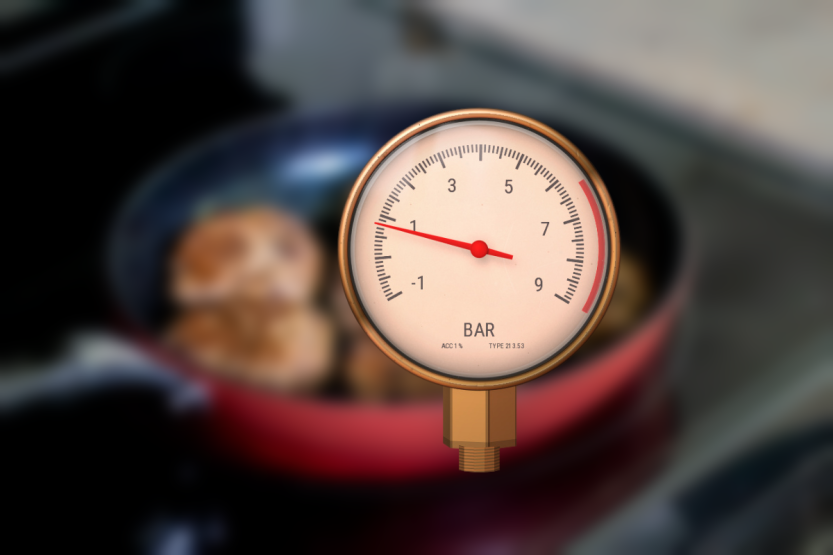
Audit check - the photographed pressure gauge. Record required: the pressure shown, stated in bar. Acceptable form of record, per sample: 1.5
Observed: 0.8
